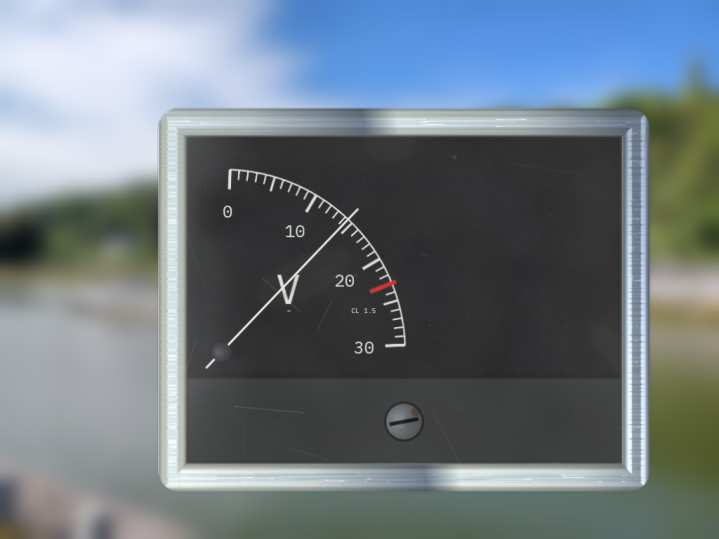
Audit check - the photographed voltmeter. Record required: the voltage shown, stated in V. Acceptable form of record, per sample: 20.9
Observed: 14.5
